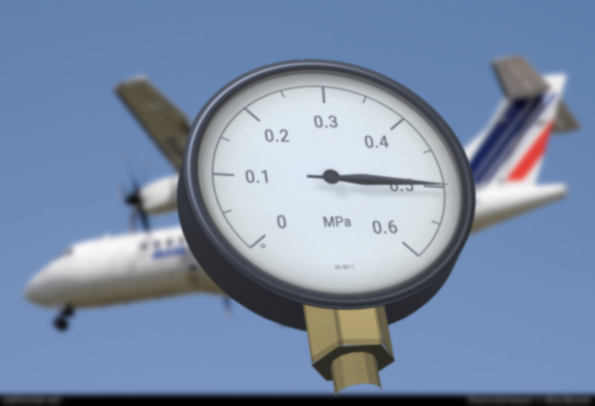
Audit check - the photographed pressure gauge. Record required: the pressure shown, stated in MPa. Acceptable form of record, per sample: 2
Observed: 0.5
